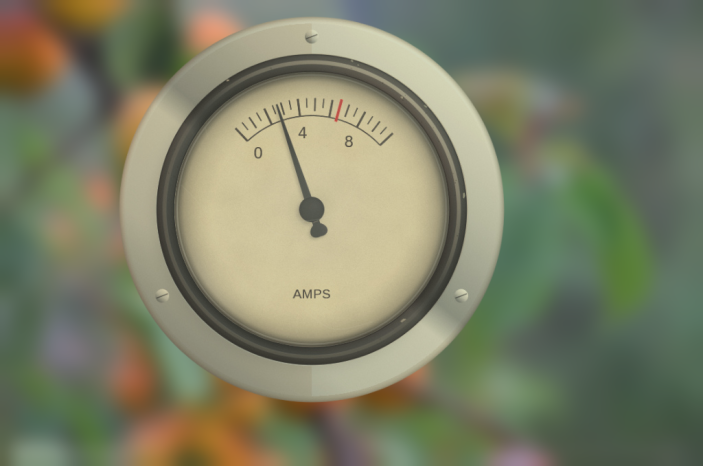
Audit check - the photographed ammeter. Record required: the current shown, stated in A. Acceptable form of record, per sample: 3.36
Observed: 2.75
